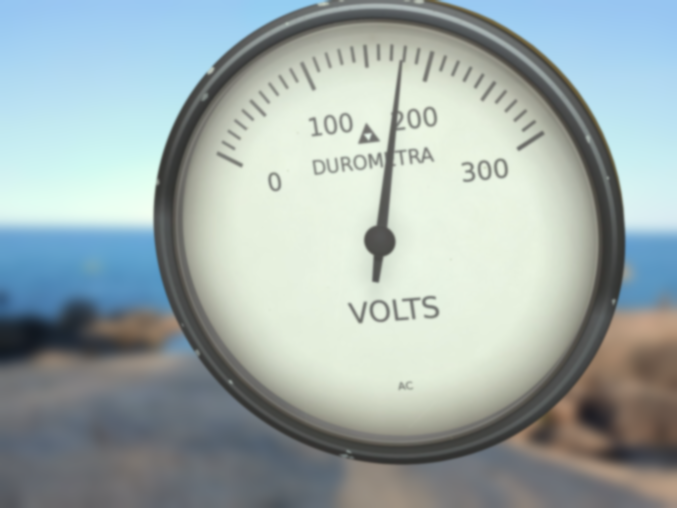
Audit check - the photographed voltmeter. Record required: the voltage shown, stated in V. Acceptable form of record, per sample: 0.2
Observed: 180
